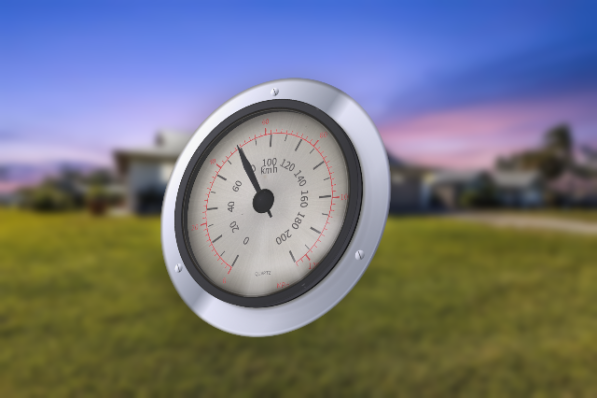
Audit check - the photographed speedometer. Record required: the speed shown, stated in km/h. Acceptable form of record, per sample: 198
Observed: 80
